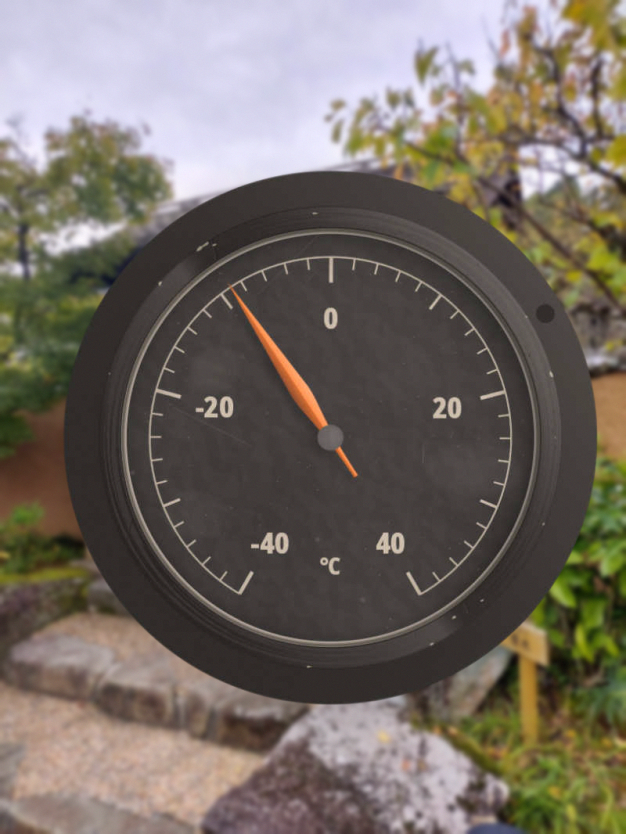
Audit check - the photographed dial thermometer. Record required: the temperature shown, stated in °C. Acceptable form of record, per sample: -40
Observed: -9
